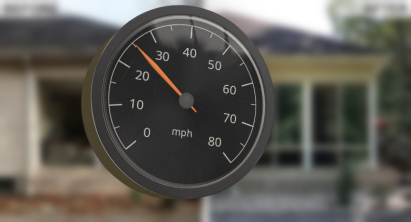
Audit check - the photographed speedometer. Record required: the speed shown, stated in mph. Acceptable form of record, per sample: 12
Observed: 25
